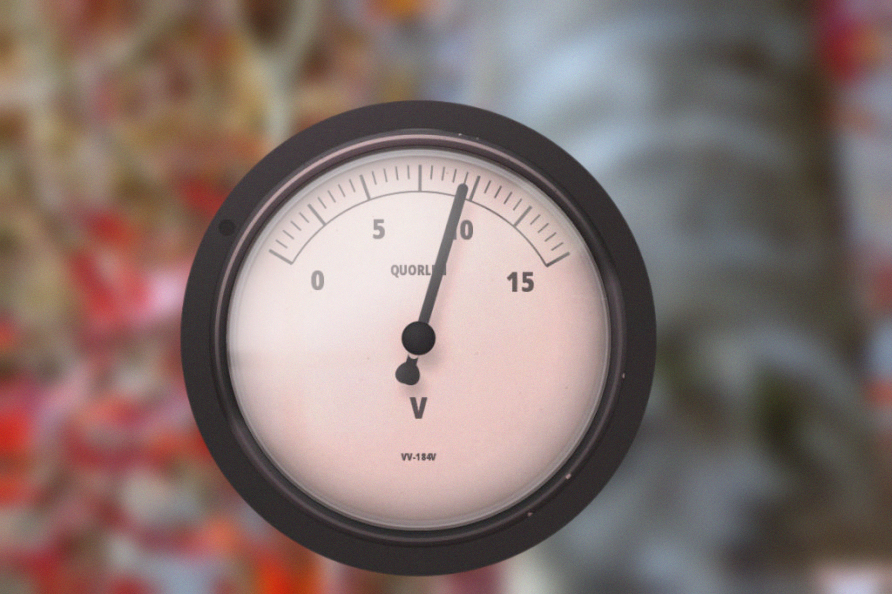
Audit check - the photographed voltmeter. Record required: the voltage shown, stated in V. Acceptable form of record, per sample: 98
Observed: 9.5
